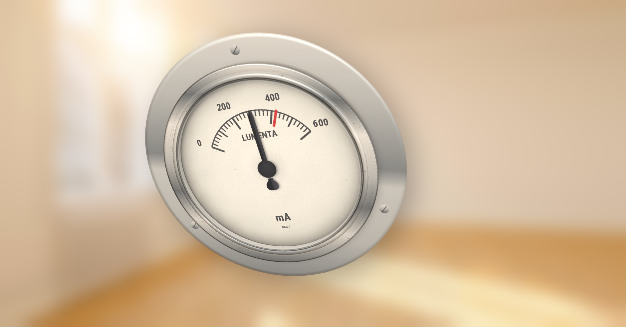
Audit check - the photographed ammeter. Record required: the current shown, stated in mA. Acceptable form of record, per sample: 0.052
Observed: 300
